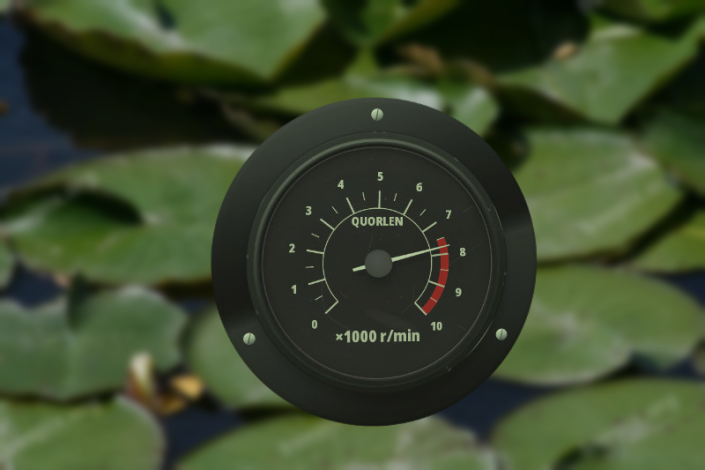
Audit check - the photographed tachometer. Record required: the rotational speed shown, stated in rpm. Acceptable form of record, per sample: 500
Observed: 7750
